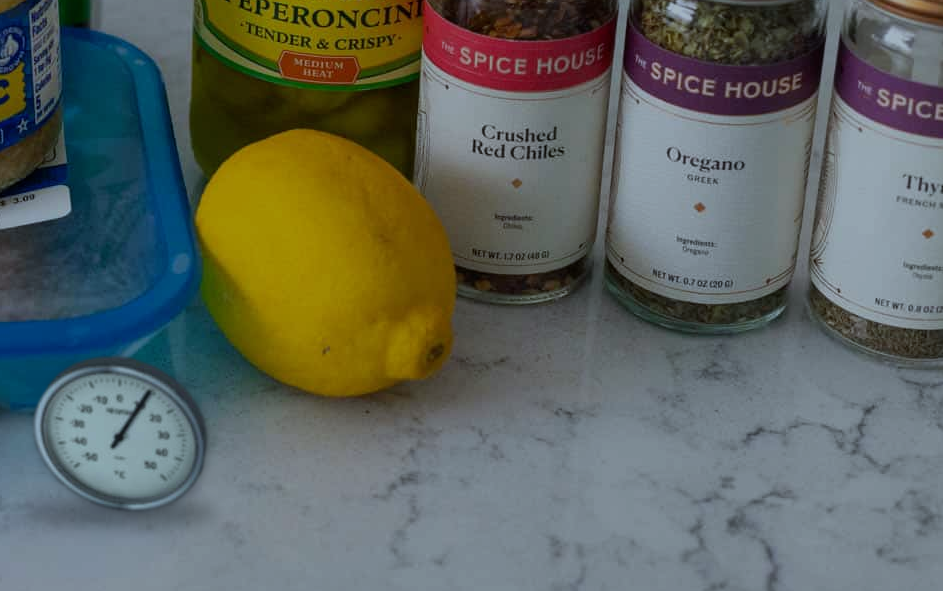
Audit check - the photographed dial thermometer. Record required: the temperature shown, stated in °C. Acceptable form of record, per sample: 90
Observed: 10
